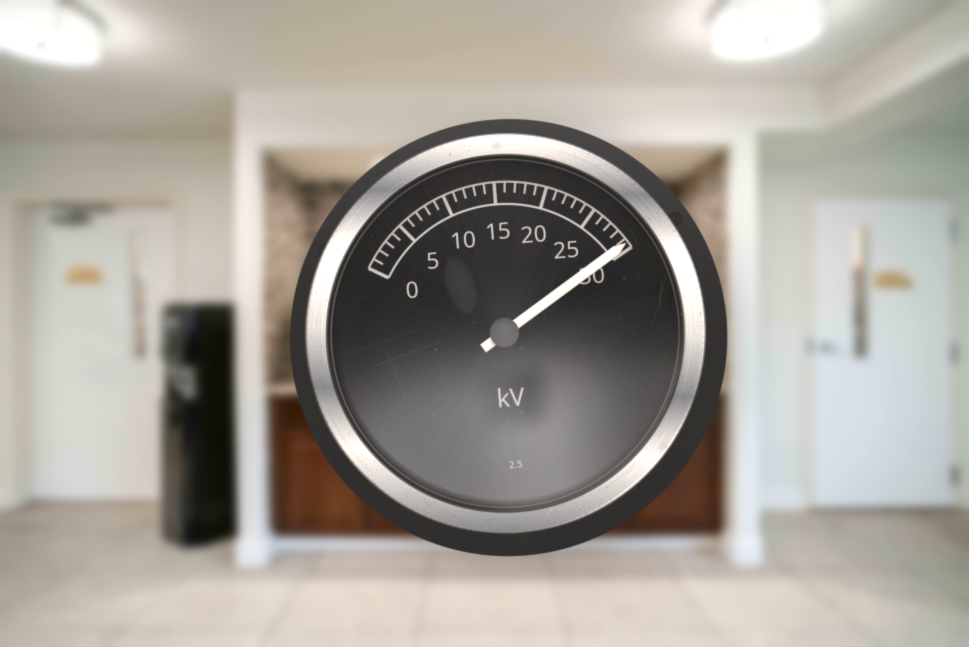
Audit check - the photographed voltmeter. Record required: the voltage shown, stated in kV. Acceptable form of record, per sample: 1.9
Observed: 29.5
